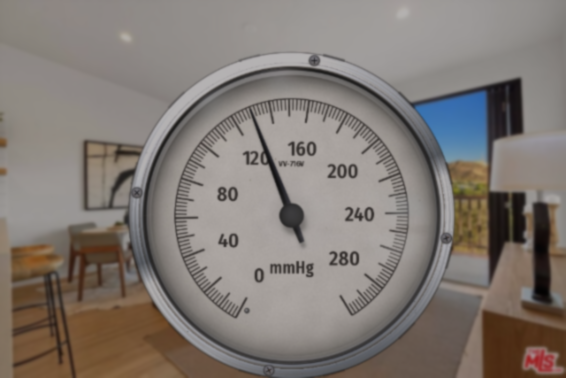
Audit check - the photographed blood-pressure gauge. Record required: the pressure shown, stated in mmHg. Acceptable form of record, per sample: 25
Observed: 130
